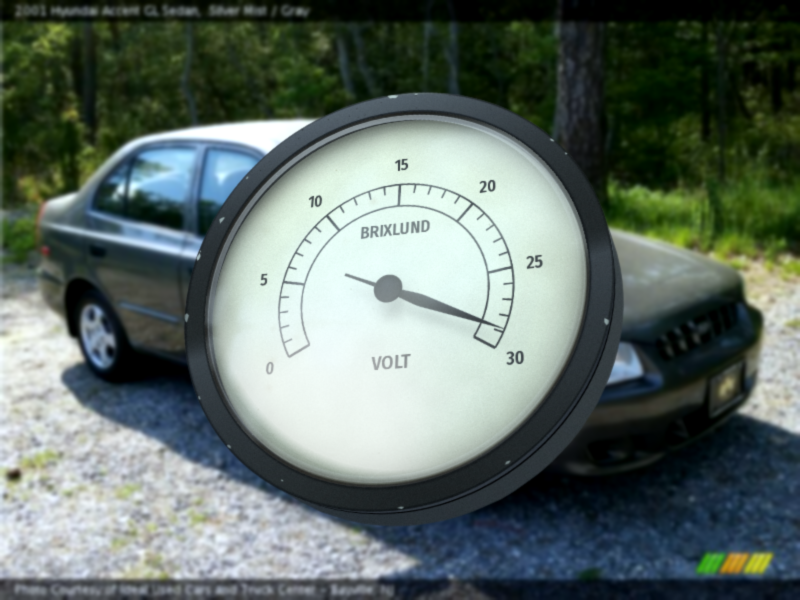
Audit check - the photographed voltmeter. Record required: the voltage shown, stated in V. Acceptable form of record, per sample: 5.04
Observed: 29
